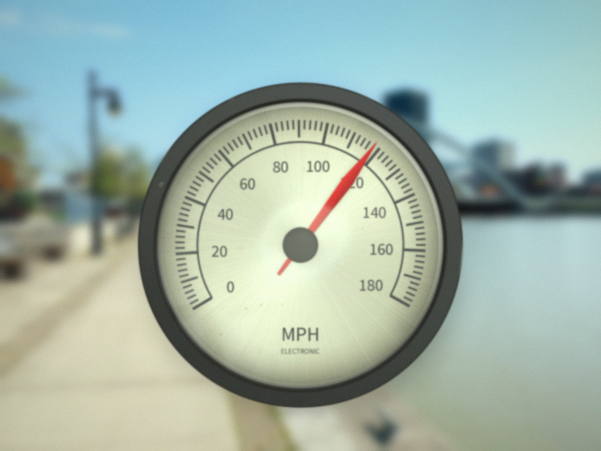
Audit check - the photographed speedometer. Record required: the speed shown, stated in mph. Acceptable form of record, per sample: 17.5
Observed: 118
